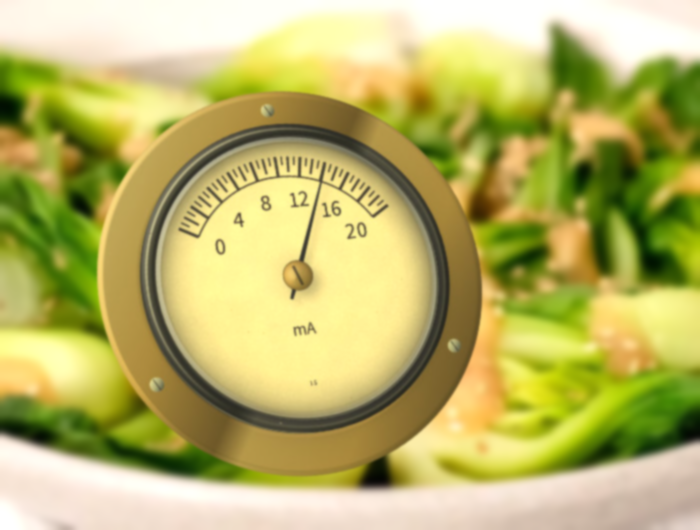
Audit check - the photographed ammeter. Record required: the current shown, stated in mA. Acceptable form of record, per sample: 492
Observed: 14
